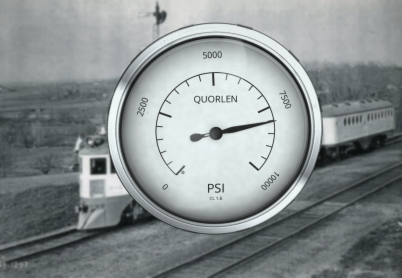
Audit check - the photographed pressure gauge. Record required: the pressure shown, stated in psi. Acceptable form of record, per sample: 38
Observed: 8000
